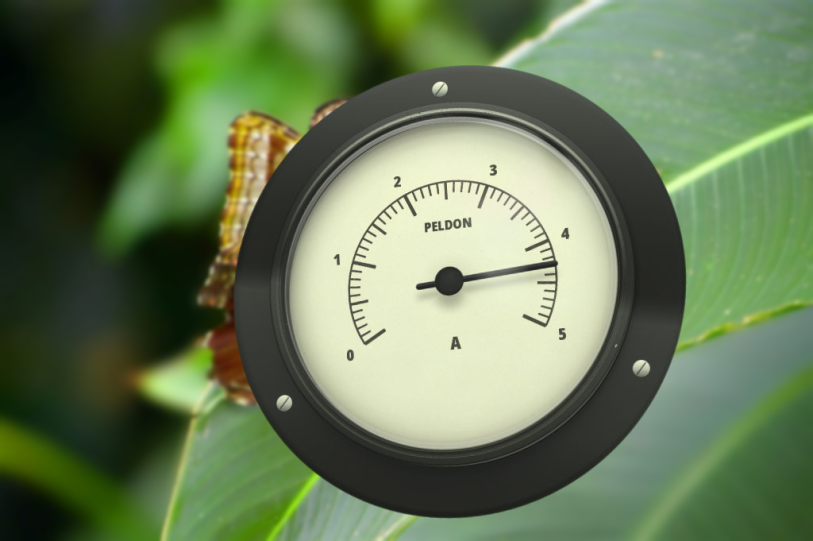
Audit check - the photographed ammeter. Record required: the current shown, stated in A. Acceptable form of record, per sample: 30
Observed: 4.3
